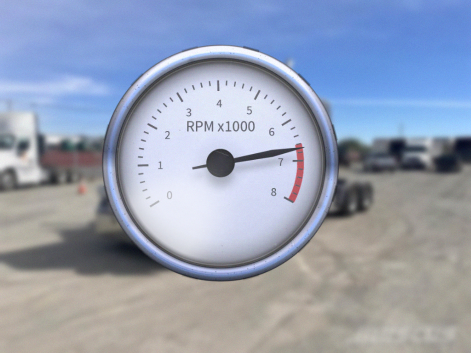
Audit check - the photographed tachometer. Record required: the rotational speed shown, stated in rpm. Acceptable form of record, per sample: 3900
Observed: 6700
